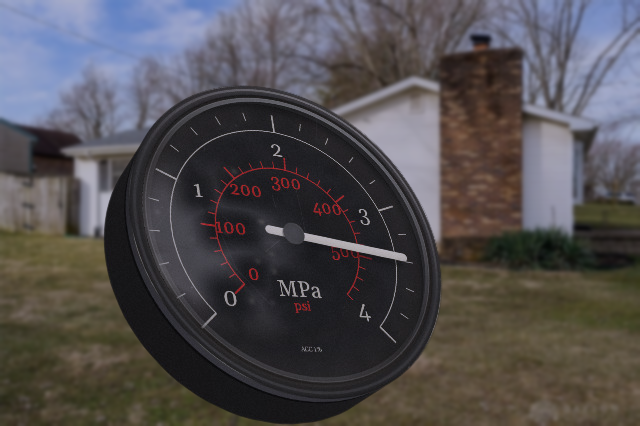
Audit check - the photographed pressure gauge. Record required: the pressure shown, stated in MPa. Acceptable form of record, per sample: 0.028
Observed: 3.4
